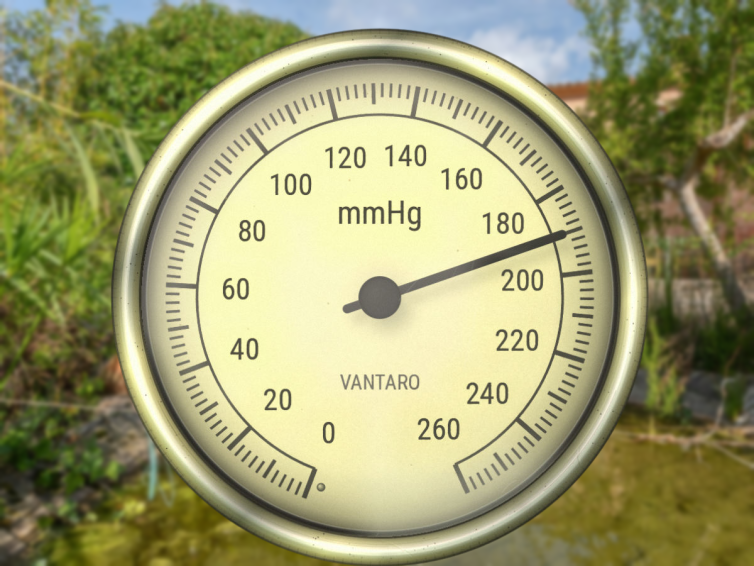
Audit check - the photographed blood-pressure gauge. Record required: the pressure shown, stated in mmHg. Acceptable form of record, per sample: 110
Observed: 190
